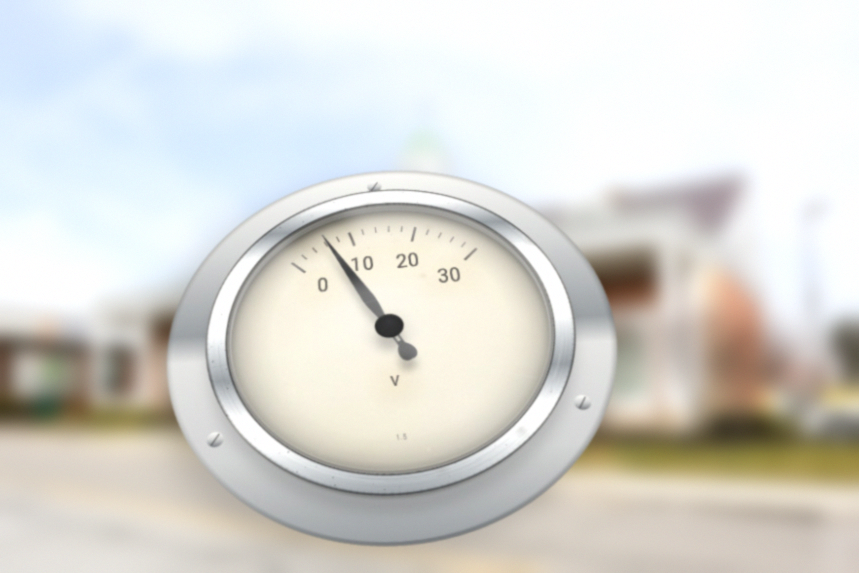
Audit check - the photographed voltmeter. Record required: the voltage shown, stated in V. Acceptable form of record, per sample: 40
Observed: 6
